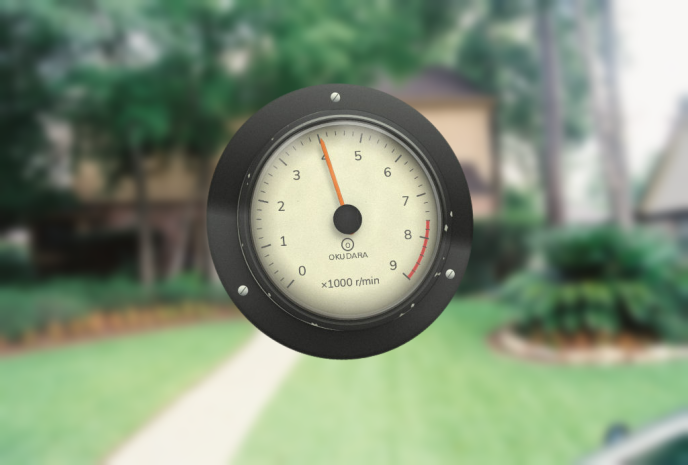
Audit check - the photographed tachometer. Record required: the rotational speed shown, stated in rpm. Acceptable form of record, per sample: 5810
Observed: 4000
